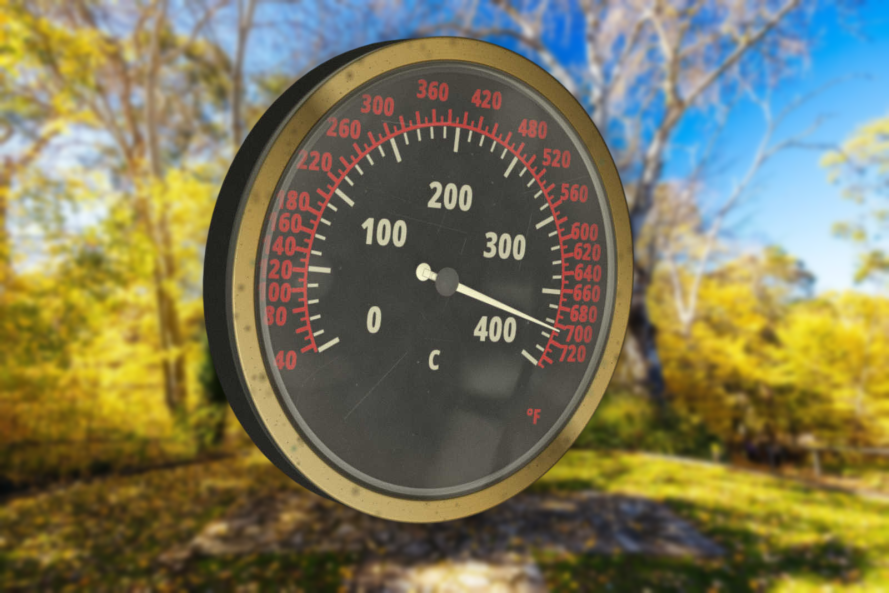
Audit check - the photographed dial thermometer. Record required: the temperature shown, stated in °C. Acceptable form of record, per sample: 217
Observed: 375
